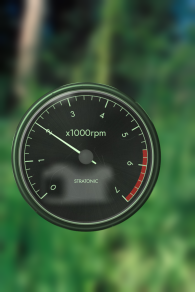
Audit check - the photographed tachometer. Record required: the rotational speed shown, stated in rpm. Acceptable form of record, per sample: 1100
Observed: 2000
